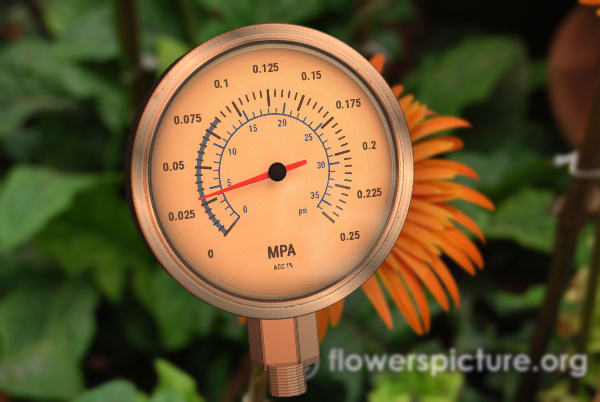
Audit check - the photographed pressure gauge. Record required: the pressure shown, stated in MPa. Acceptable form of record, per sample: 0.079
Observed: 0.03
